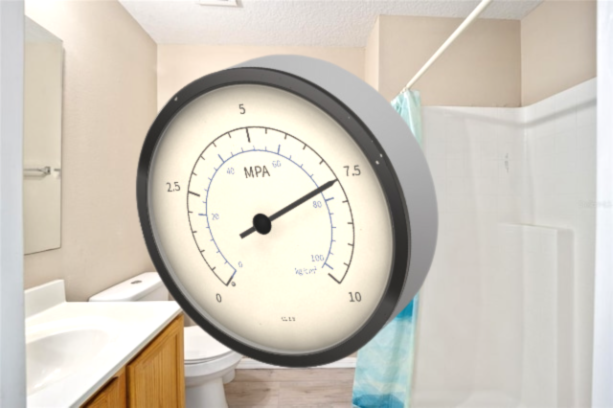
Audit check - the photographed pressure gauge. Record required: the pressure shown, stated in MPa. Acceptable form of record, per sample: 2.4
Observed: 7.5
